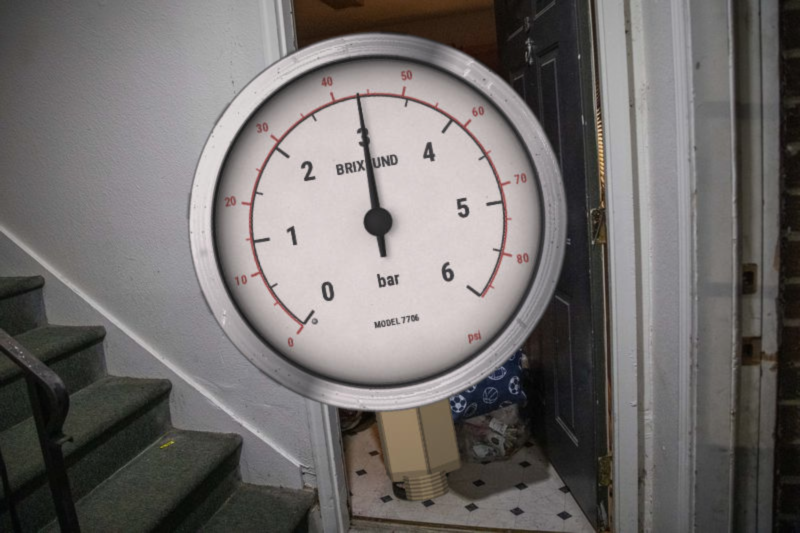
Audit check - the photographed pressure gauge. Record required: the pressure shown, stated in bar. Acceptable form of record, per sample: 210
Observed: 3
